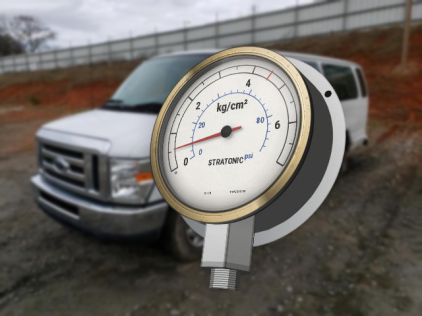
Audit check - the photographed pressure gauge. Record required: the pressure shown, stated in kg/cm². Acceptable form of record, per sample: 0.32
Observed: 0.5
